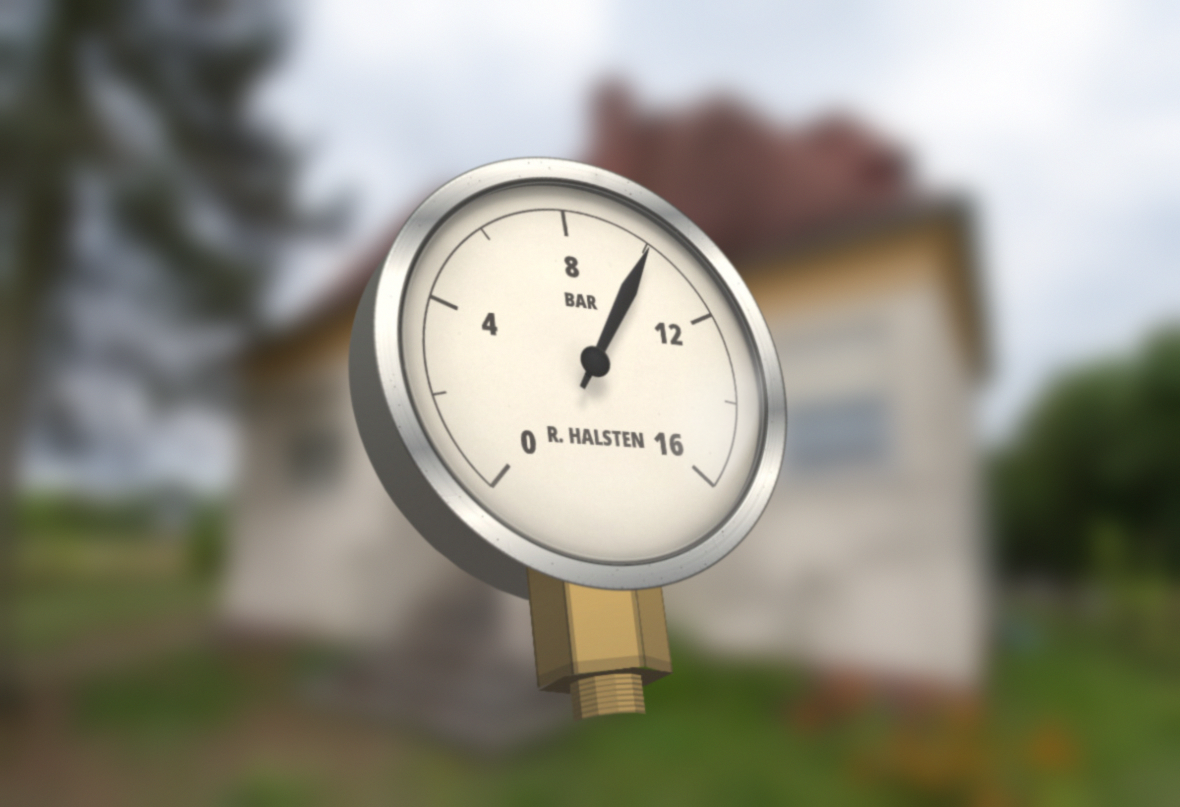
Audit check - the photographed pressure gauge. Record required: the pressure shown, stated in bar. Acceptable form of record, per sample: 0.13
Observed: 10
